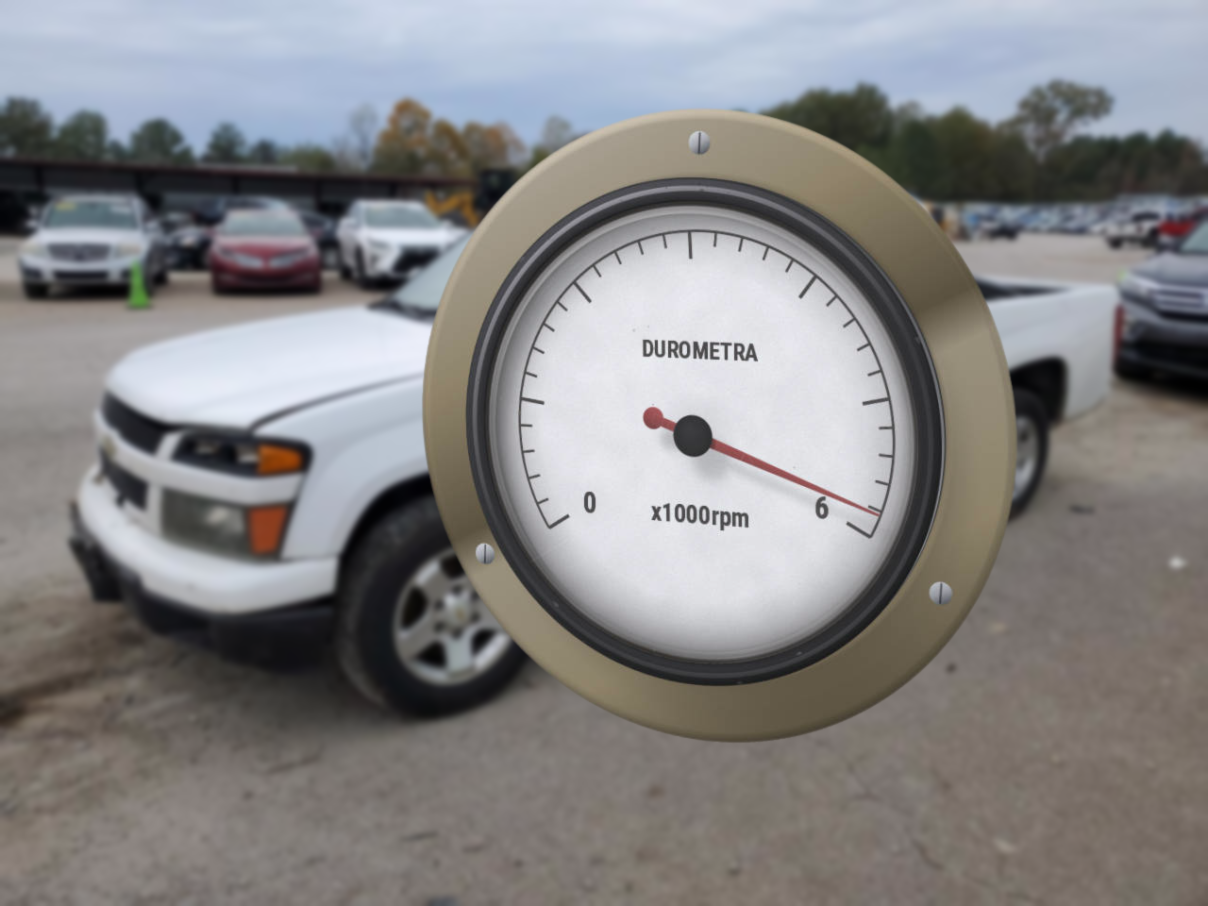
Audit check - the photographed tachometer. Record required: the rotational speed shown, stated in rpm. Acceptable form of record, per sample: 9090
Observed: 5800
